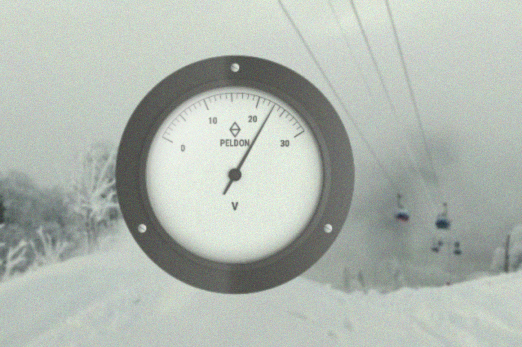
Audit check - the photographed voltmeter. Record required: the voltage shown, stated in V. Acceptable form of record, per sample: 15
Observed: 23
